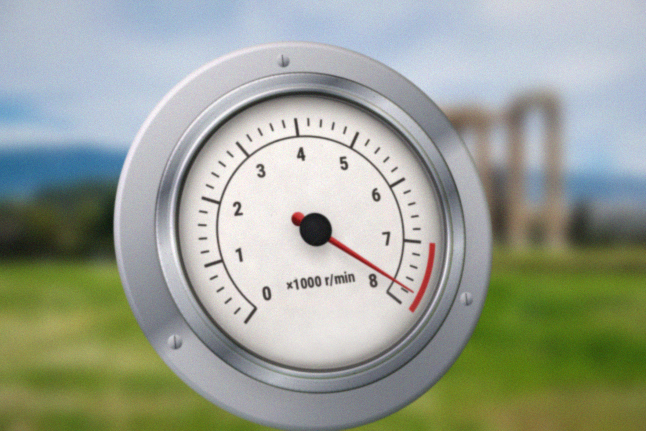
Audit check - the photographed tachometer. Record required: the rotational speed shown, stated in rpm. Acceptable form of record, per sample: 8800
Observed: 7800
